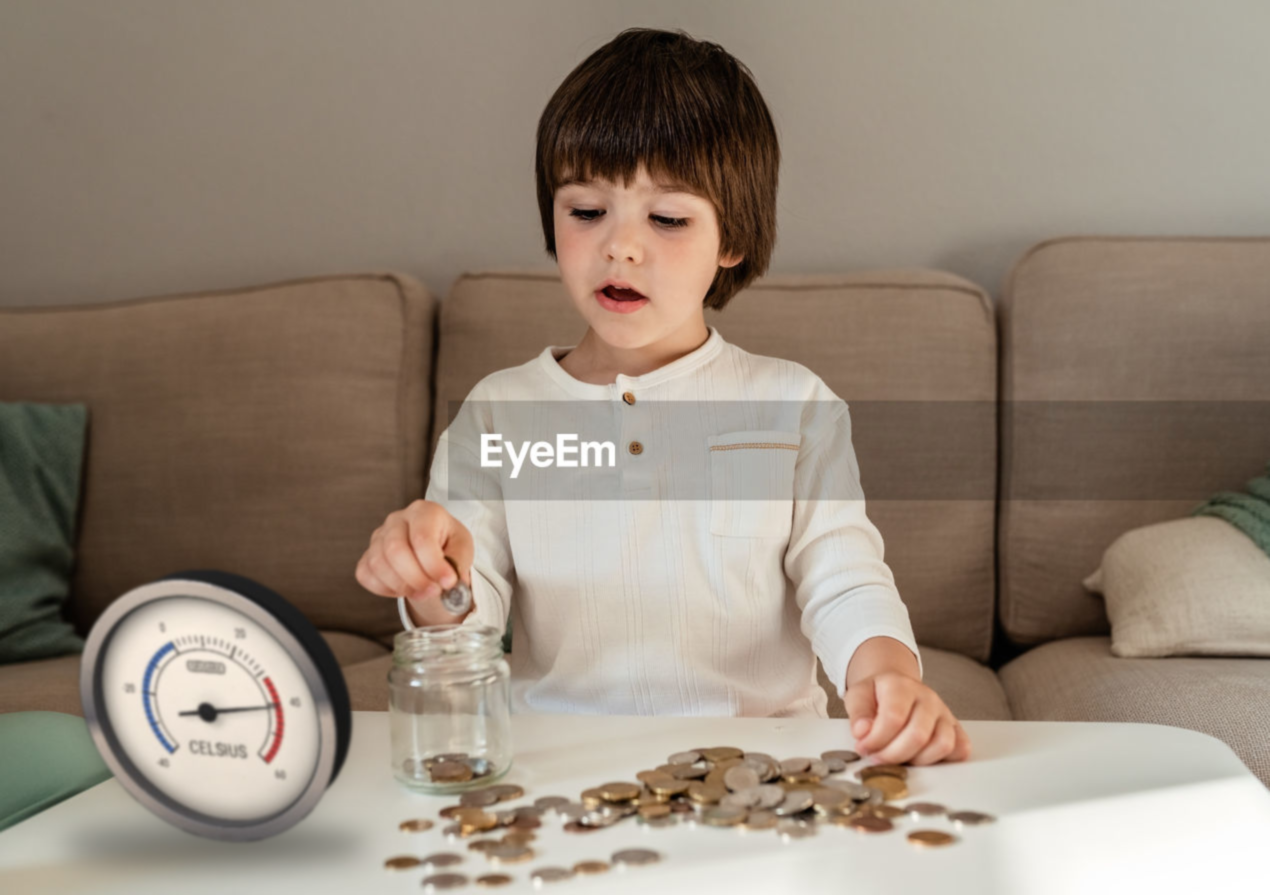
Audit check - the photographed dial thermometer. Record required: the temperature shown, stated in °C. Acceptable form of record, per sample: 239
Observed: 40
